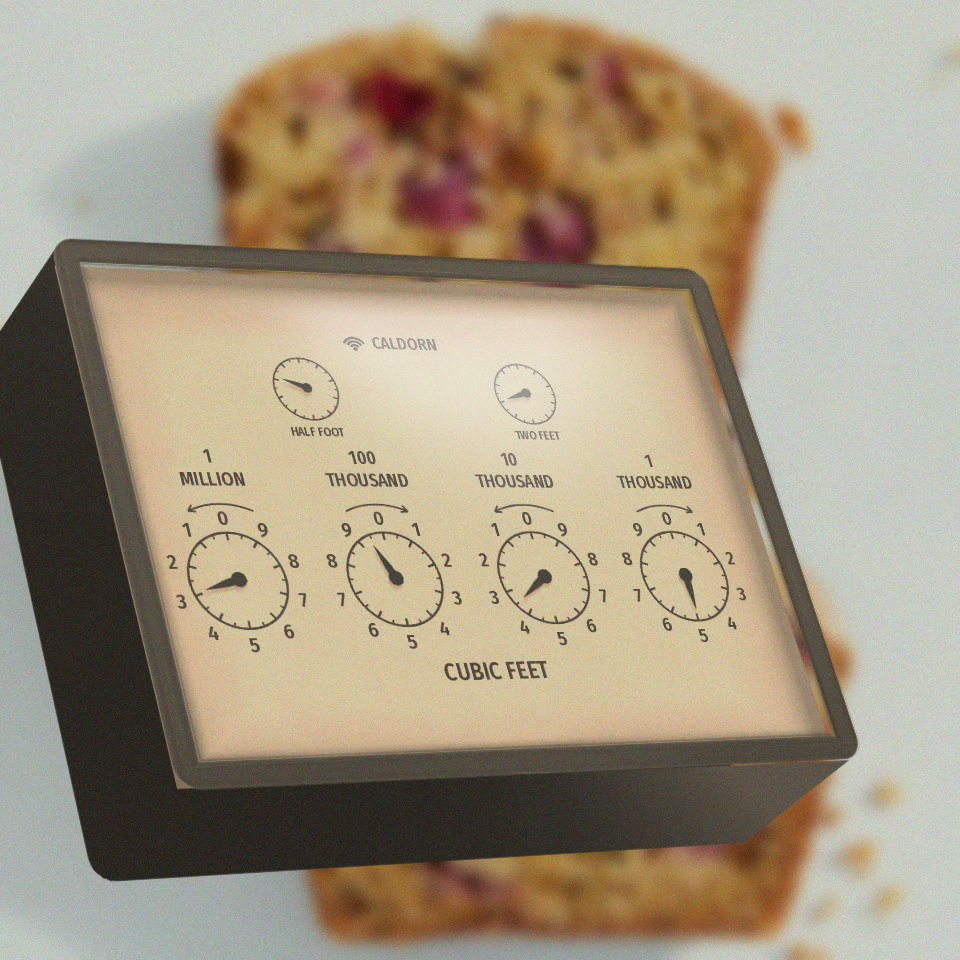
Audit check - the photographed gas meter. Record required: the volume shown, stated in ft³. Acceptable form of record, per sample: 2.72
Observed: 293500
